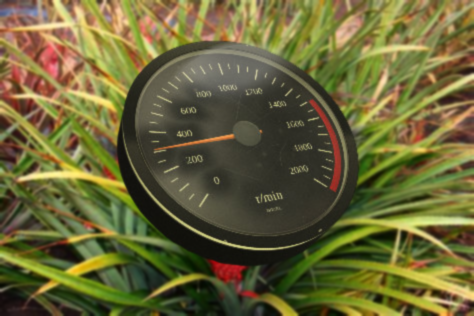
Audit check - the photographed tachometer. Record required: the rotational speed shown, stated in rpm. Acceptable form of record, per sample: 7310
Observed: 300
